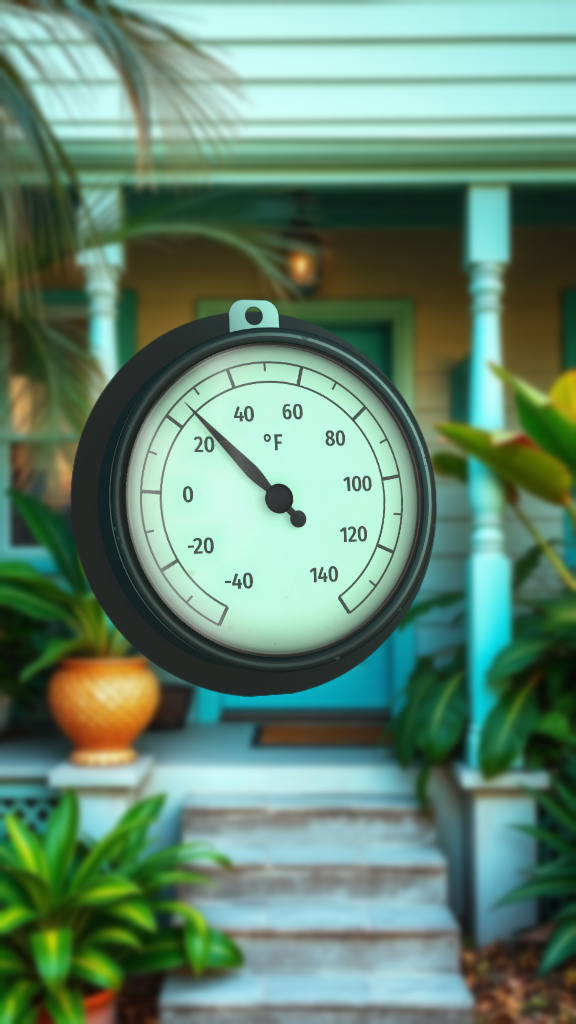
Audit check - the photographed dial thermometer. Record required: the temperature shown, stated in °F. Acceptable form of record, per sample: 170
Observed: 25
